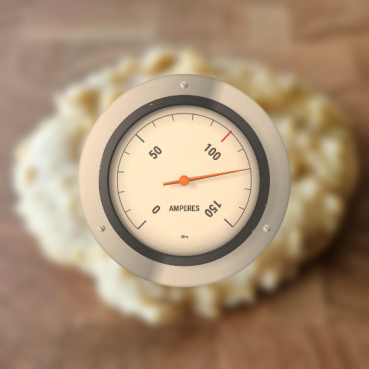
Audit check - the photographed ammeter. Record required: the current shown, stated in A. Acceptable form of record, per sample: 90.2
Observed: 120
